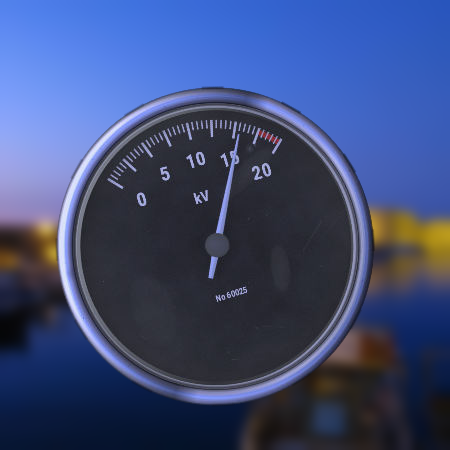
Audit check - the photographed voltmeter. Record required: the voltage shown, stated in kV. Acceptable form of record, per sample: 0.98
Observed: 15.5
